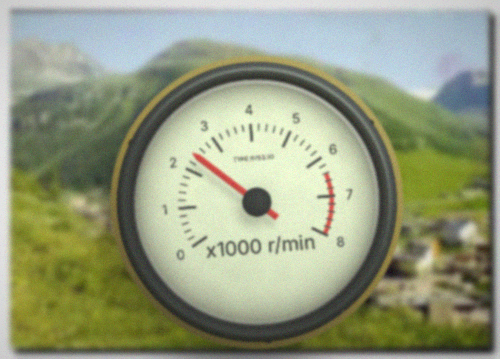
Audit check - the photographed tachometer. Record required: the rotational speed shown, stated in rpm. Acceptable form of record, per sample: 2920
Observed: 2400
